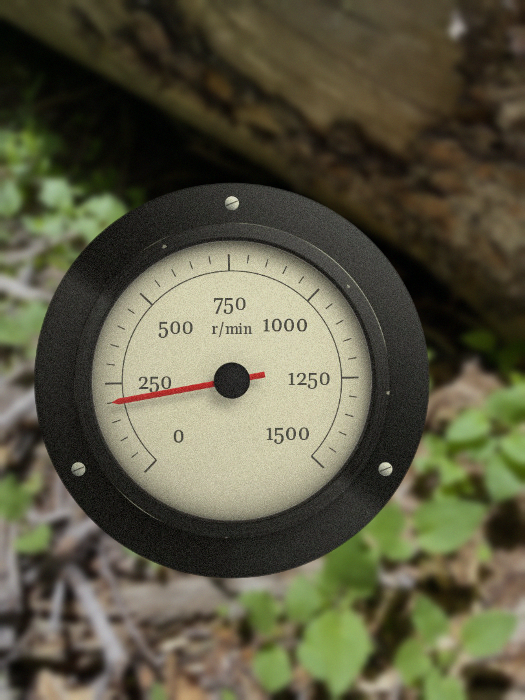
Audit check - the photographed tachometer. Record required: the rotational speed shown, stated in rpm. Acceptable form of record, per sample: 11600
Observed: 200
